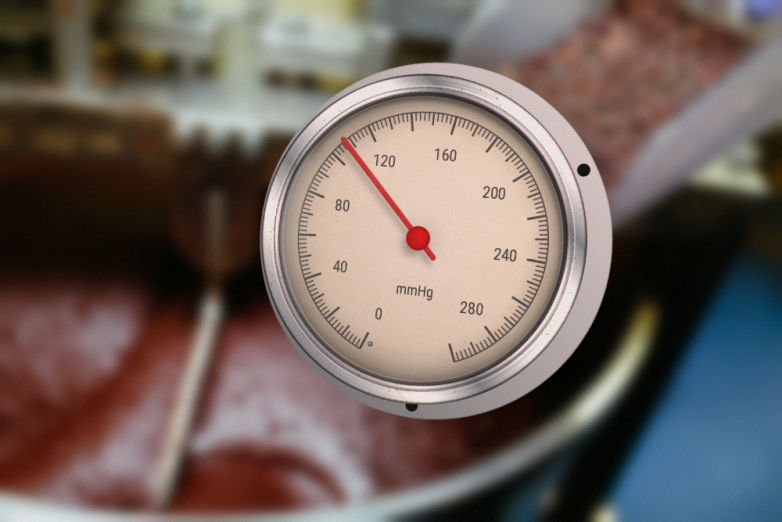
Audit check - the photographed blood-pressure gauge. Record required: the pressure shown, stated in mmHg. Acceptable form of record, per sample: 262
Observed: 108
